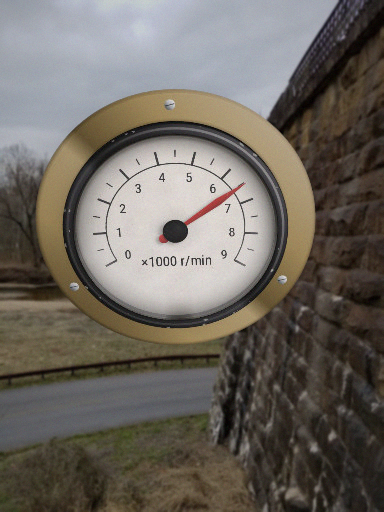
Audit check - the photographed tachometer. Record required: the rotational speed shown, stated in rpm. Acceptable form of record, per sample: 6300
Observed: 6500
